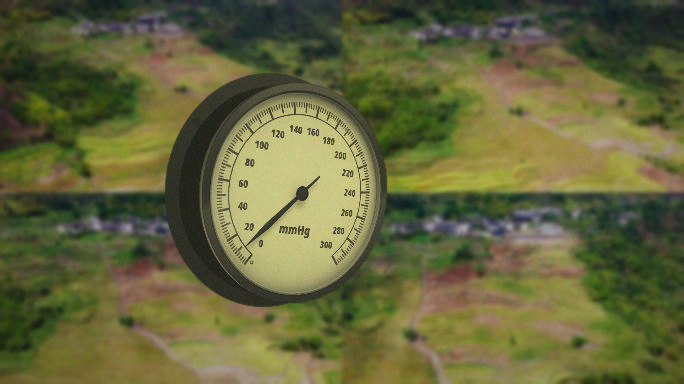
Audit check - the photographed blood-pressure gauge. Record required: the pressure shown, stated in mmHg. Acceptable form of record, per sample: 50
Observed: 10
